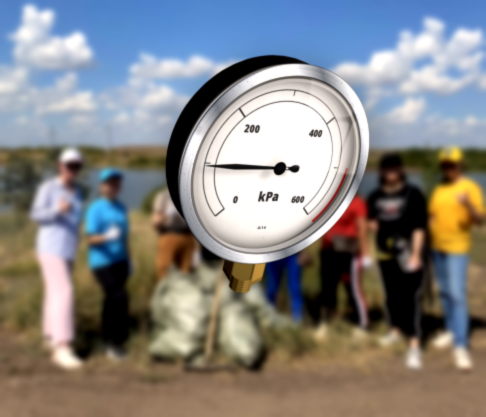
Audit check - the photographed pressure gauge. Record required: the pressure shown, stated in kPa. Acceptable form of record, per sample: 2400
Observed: 100
